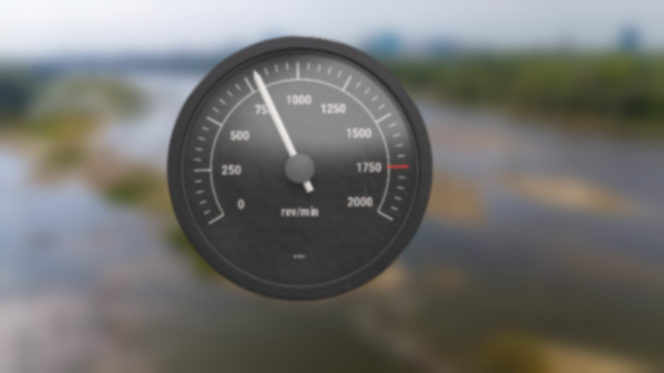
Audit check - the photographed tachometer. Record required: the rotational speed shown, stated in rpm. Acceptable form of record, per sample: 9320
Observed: 800
